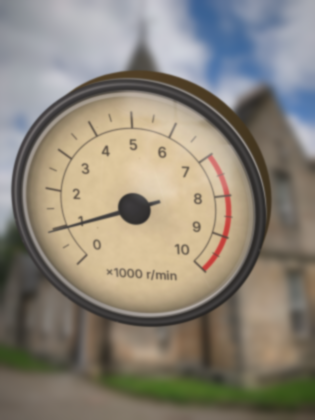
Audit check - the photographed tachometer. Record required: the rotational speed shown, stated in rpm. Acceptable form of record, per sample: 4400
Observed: 1000
